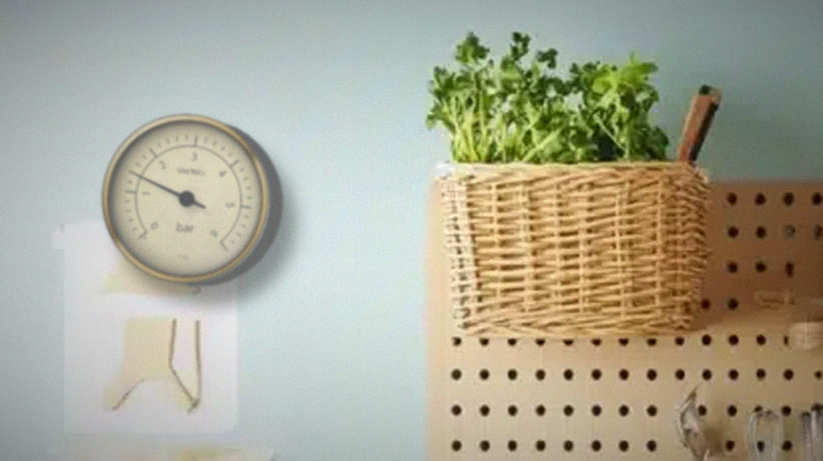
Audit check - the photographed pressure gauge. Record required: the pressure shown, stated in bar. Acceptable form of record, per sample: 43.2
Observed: 1.4
